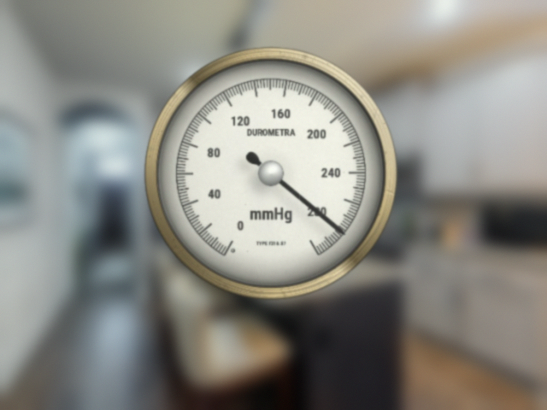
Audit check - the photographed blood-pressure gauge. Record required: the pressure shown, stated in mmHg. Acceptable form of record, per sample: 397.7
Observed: 280
